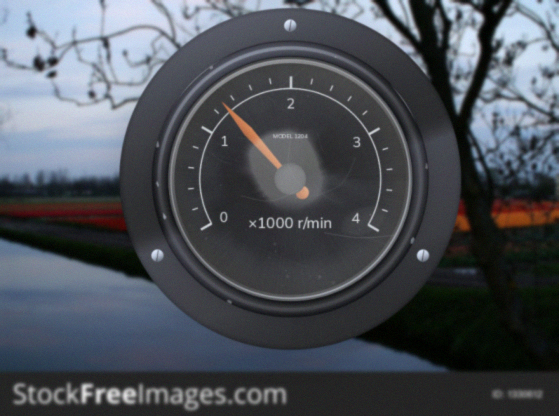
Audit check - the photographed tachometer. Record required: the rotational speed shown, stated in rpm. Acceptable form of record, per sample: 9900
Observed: 1300
